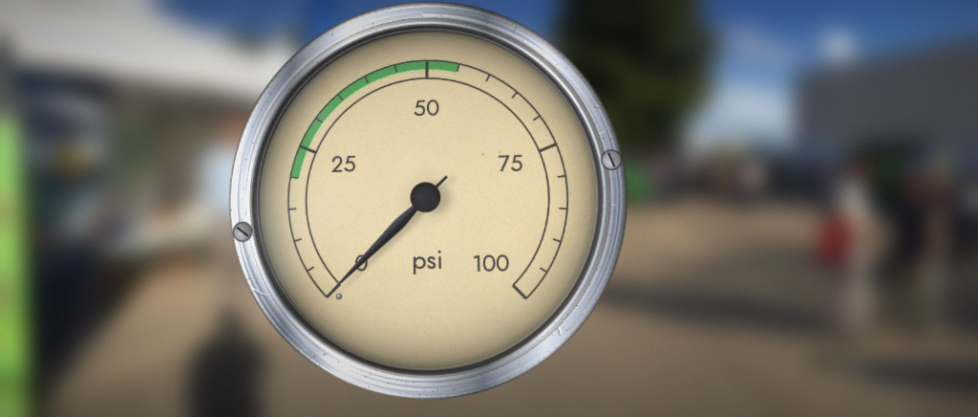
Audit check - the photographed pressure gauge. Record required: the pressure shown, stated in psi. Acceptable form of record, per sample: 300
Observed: 0
